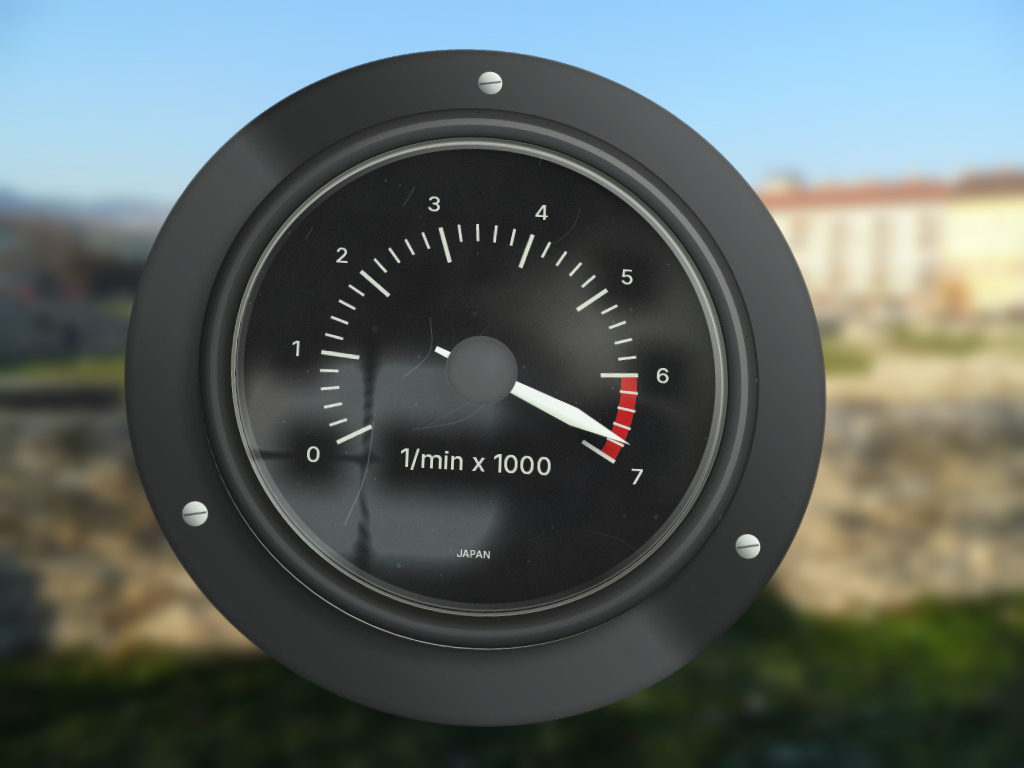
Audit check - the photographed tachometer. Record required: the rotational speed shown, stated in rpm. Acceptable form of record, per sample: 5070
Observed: 6800
